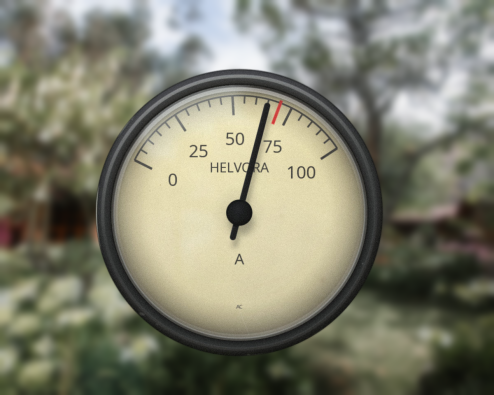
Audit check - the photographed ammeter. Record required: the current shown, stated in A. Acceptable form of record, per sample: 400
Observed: 65
